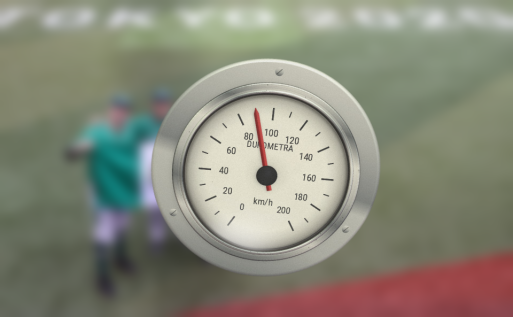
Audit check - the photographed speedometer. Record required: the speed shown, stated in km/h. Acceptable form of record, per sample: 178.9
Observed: 90
